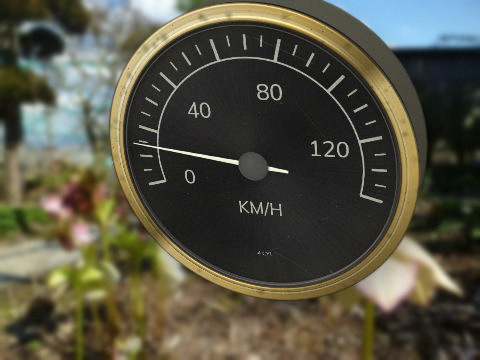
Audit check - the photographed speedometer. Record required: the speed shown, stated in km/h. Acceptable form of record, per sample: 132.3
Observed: 15
